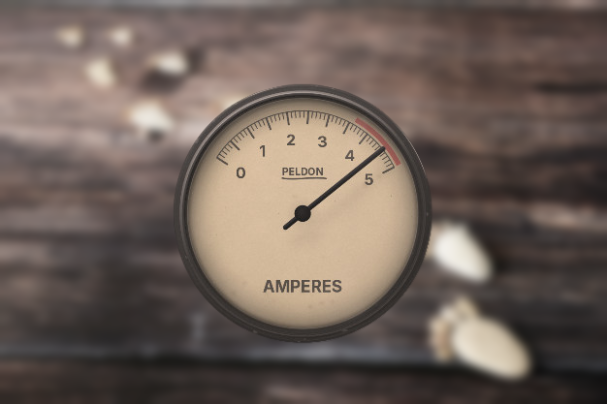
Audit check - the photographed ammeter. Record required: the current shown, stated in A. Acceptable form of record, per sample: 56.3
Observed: 4.5
